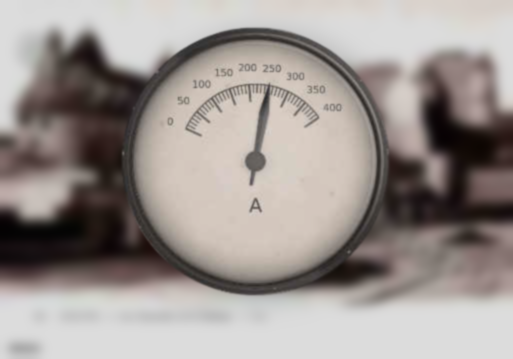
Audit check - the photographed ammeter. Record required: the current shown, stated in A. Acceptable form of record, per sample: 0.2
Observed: 250
